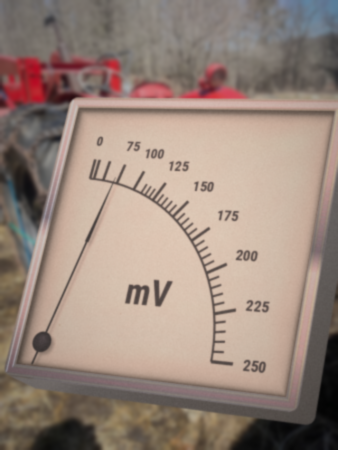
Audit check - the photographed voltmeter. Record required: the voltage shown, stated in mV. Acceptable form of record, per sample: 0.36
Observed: 75
